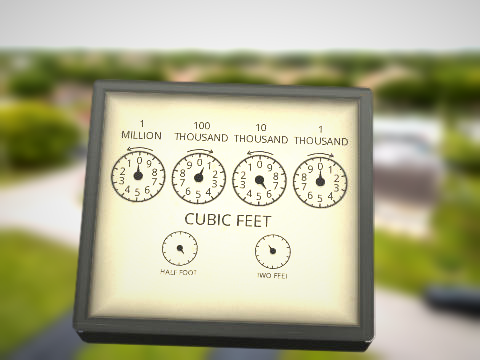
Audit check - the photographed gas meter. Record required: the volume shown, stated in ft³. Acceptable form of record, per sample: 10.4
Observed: 6000
